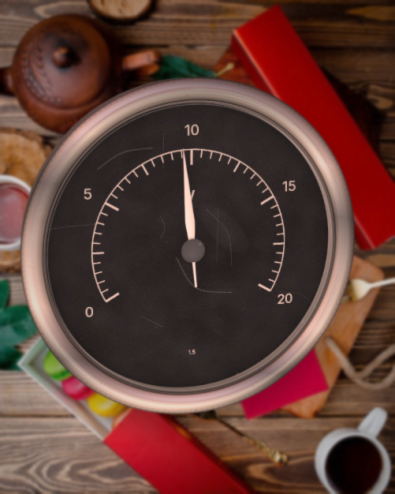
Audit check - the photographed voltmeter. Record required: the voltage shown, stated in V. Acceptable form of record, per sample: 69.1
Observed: 9.5
